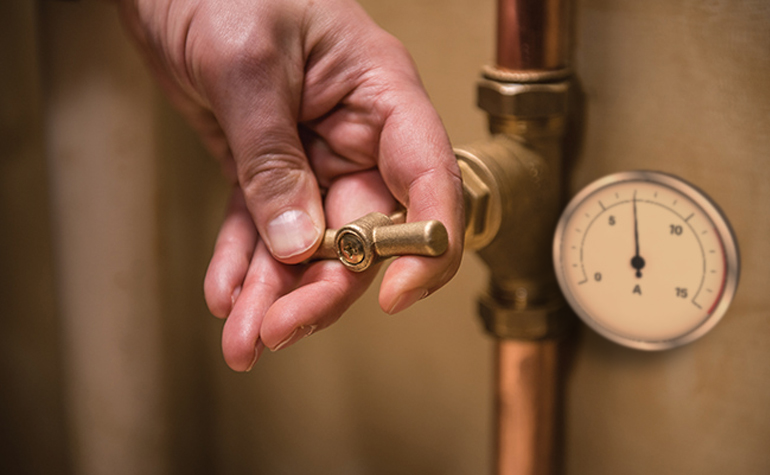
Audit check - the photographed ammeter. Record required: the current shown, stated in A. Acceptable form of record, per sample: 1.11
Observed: 7
